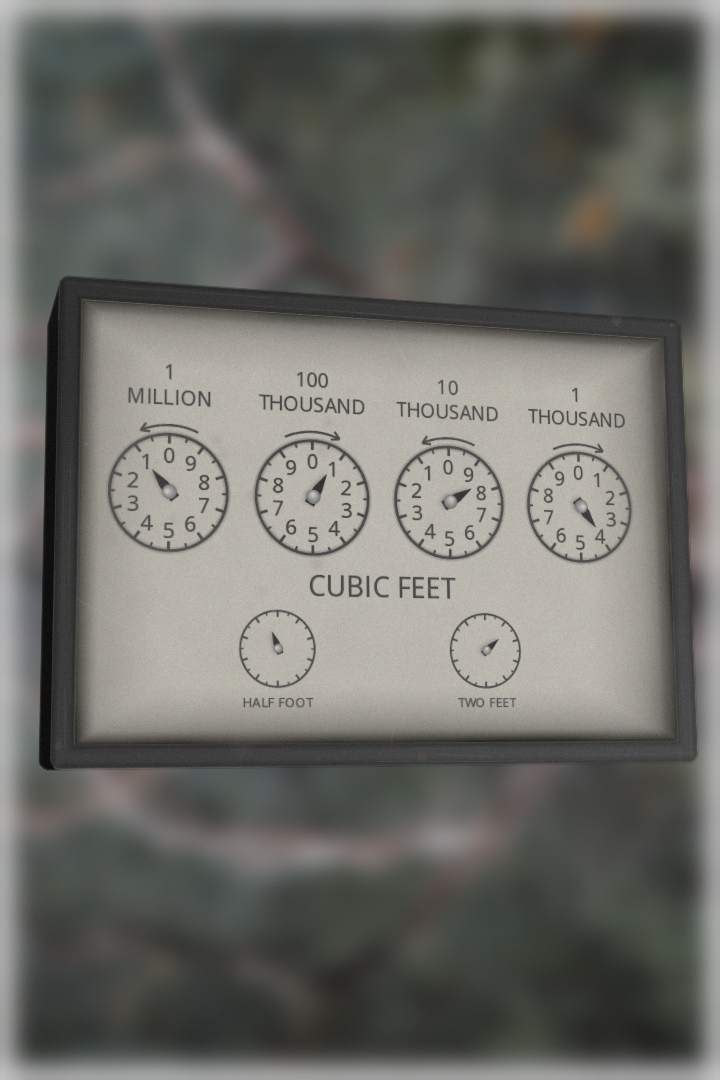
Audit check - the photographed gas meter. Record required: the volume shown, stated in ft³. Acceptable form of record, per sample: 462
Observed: 108400
